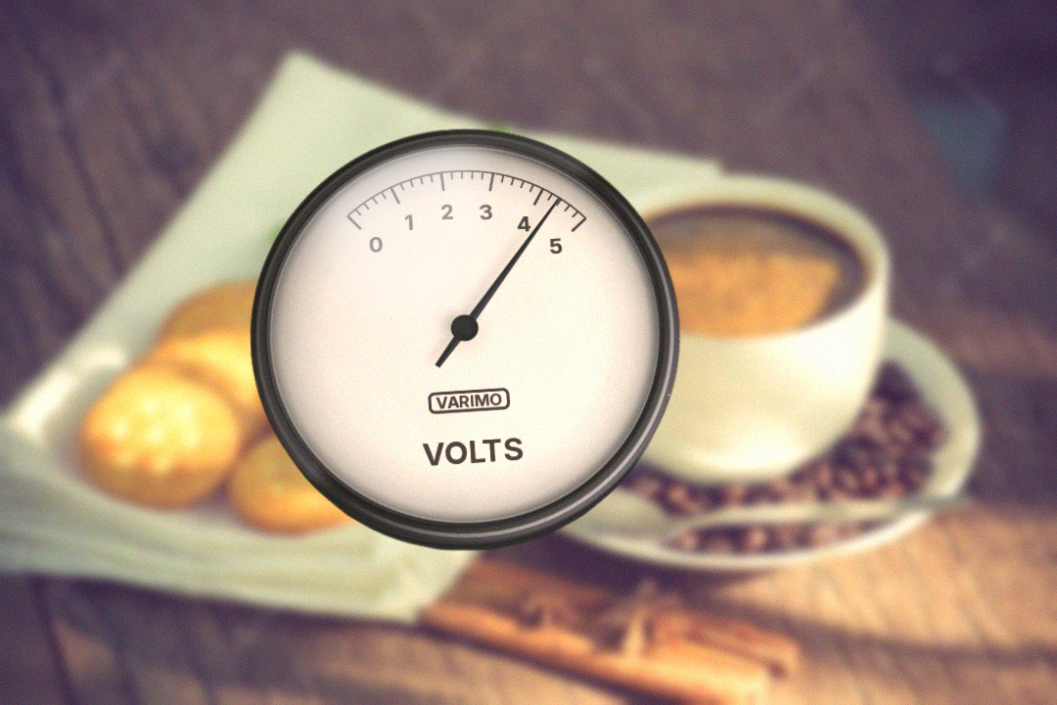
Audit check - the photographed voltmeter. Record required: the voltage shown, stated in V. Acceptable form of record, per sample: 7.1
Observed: 4.4
